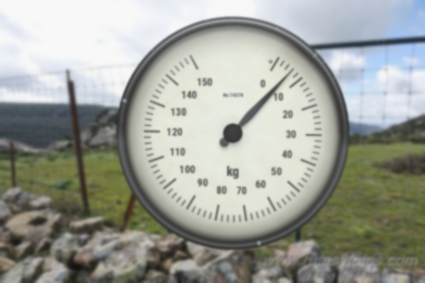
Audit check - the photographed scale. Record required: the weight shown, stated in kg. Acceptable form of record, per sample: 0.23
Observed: 6
